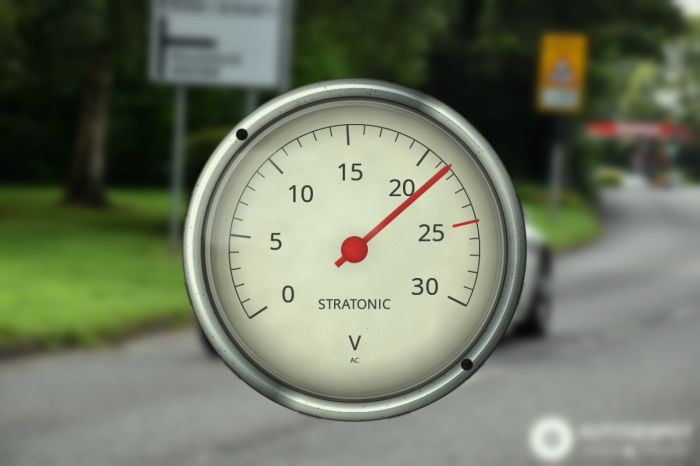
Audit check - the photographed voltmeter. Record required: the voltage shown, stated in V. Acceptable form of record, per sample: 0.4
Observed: 21.5
